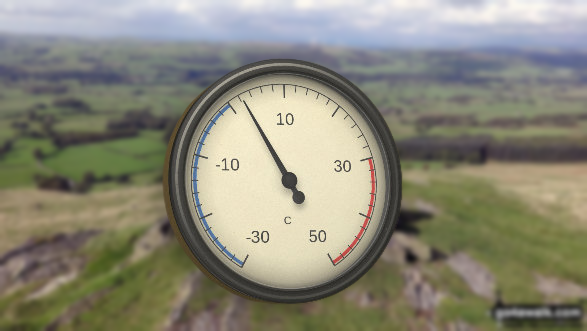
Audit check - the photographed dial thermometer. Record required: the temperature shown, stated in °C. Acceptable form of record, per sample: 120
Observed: 2
